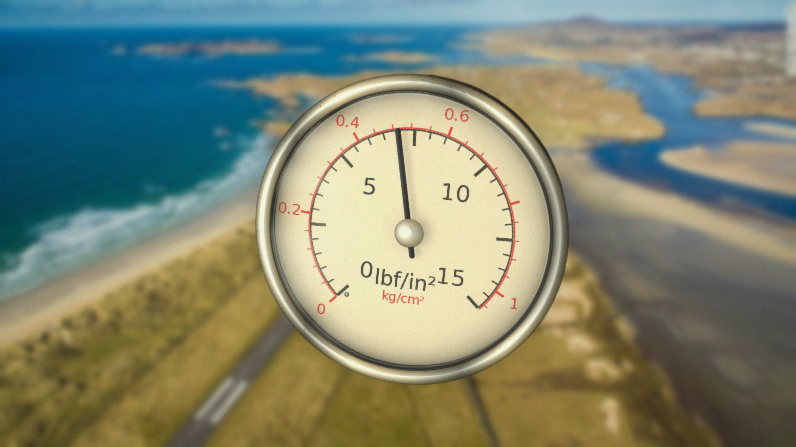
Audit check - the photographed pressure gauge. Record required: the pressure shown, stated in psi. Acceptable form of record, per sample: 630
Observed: 7
